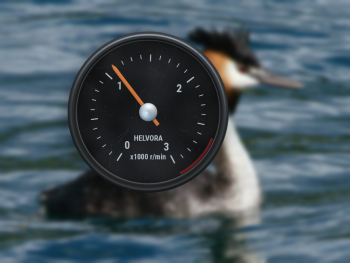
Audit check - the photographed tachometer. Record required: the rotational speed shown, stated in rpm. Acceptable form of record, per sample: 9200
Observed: 1100
